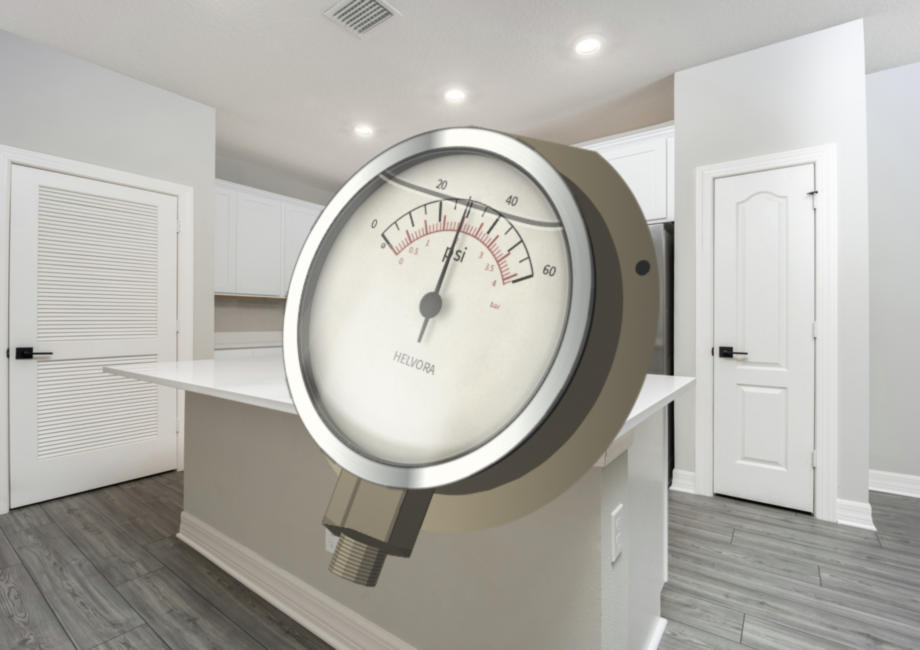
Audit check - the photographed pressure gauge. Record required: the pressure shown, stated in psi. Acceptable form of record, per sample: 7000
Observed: 30
